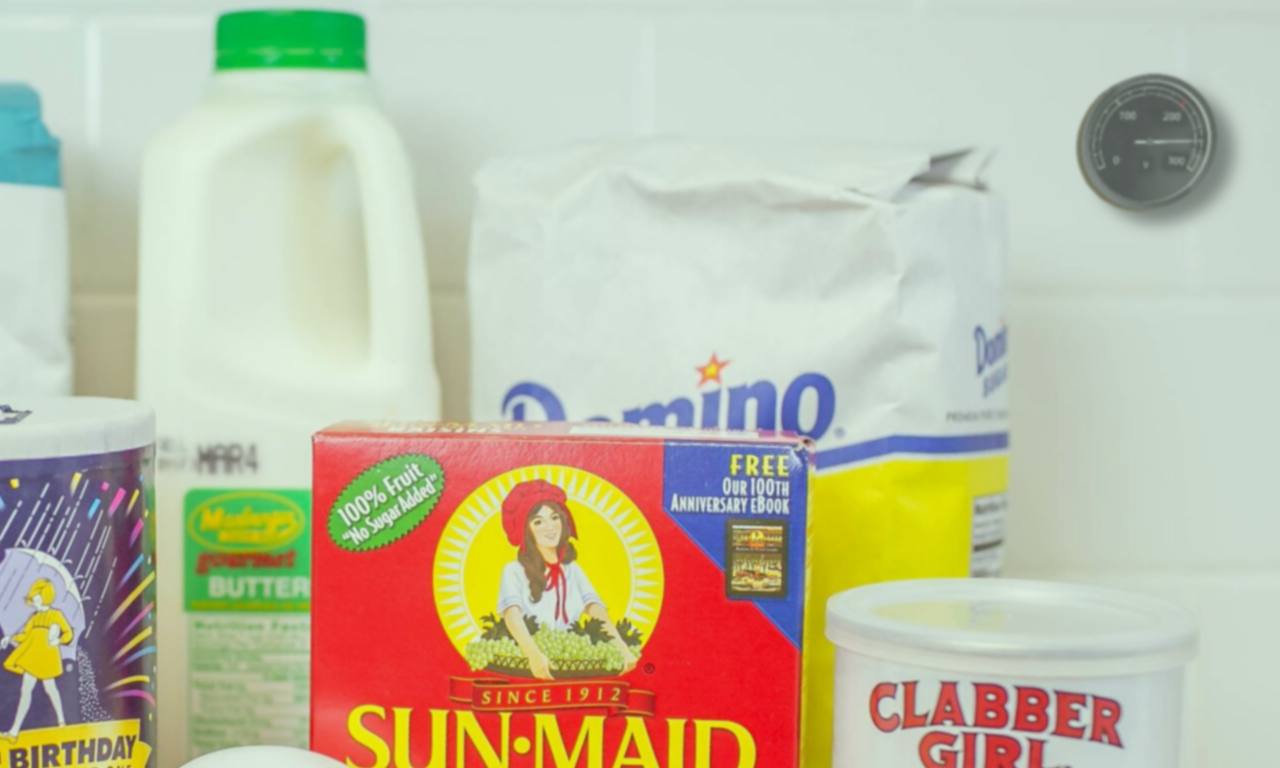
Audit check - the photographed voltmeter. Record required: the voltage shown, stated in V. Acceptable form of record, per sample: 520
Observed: 260
